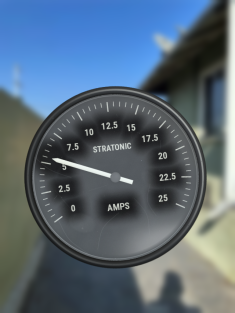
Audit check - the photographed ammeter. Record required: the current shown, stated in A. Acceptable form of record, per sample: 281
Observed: 5.5
